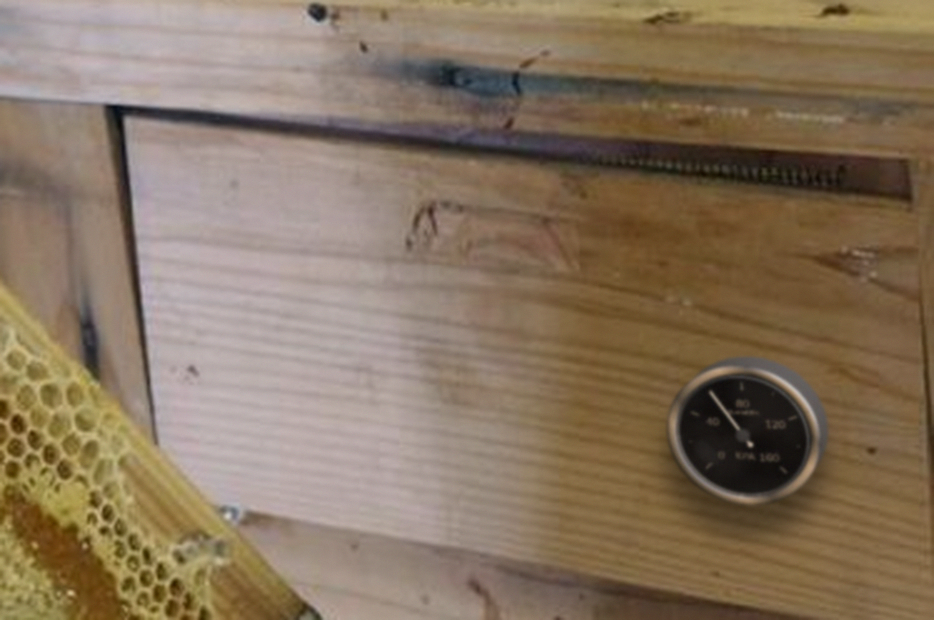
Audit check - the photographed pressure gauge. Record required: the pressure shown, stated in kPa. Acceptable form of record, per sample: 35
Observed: 60
